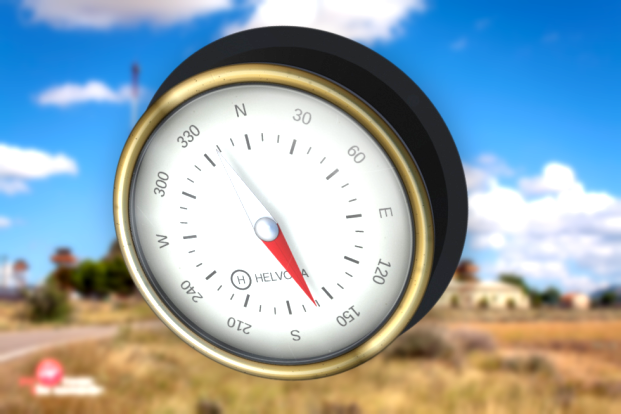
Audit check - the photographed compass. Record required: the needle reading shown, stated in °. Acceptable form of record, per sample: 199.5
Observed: 160
